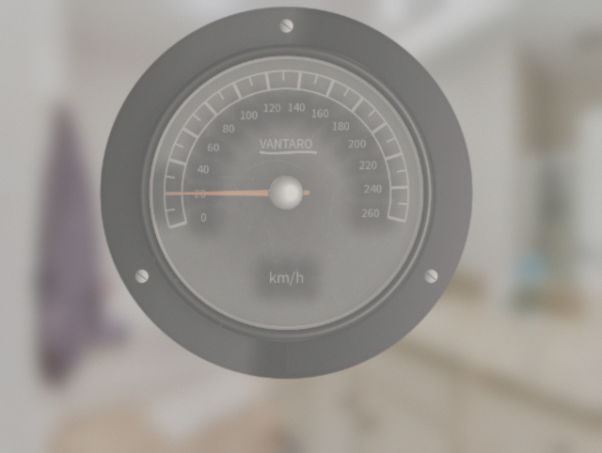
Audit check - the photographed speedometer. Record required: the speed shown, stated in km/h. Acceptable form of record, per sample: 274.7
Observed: 20
